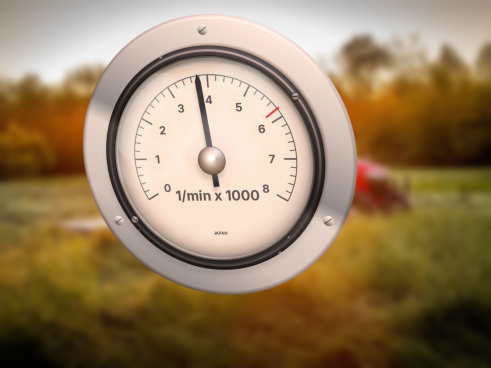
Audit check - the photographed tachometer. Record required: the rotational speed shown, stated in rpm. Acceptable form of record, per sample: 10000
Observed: 3800
